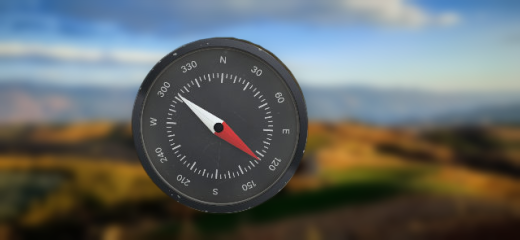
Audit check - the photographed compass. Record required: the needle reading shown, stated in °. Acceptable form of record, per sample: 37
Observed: 125
